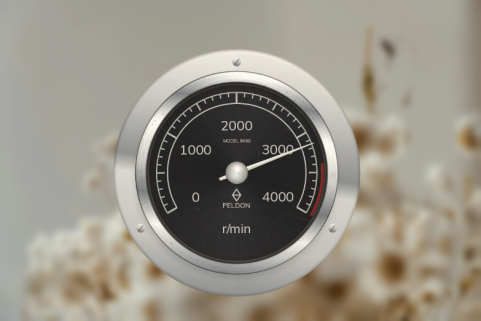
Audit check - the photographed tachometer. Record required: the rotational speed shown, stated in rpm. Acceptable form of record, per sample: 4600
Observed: 3150
